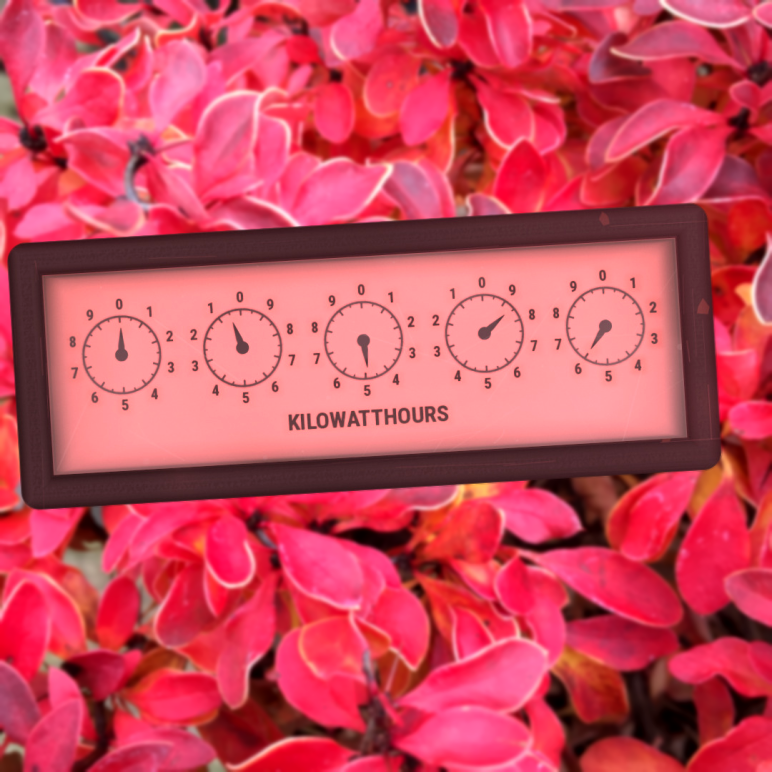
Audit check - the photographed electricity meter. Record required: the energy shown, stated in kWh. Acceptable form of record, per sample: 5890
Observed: 486
